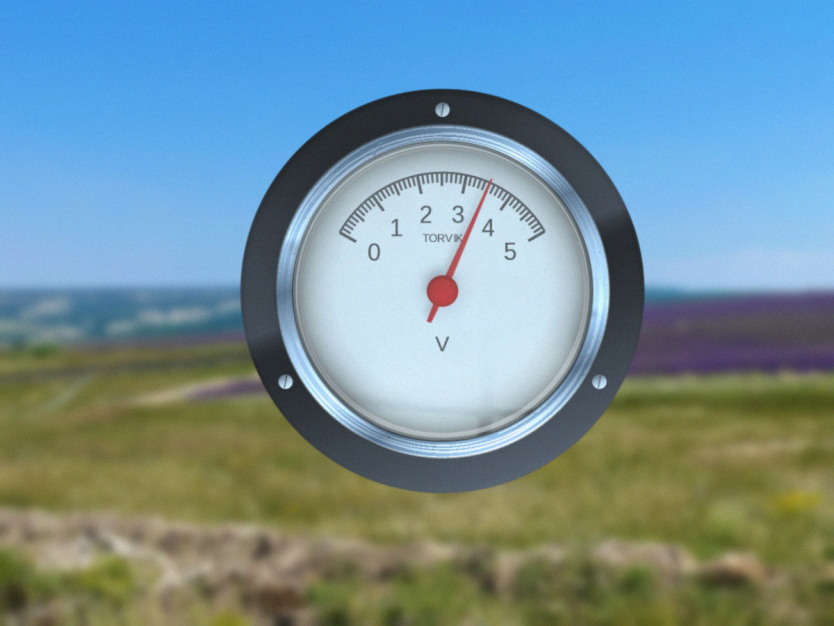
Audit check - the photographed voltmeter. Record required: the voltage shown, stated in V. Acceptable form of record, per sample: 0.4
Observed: 3.5
